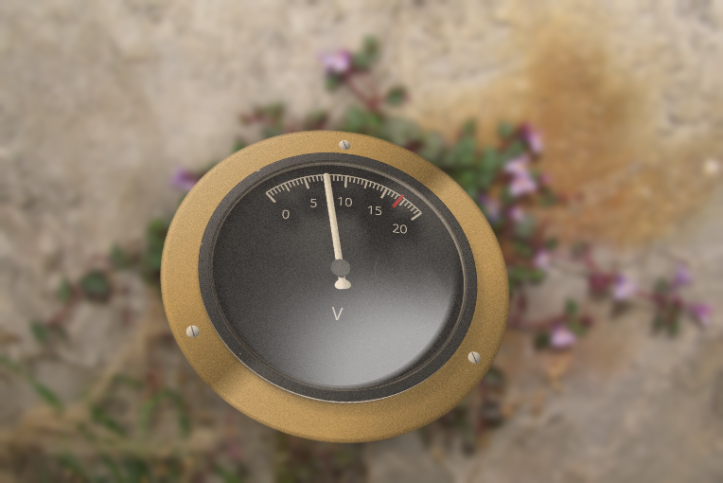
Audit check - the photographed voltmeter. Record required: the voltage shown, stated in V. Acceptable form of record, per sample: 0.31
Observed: 7.5
